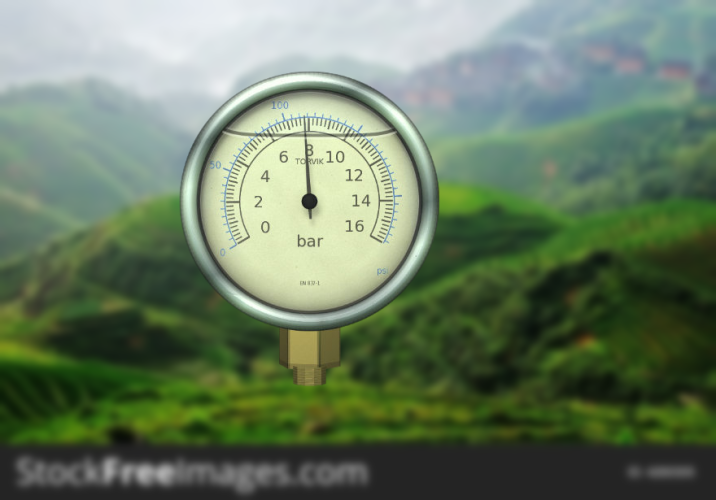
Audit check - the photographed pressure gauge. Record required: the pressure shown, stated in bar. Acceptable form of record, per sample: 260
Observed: 7.8
